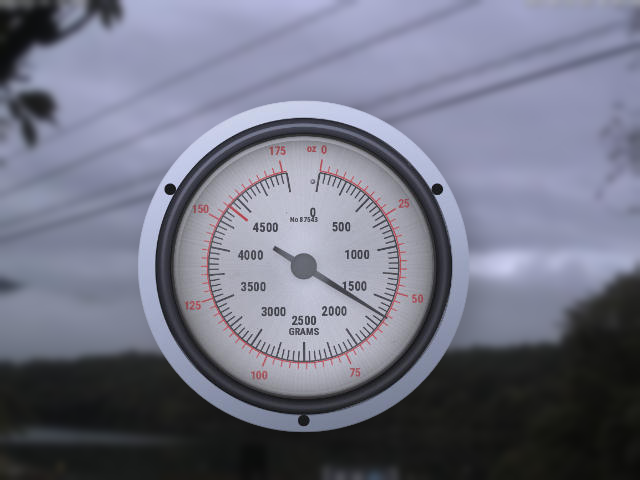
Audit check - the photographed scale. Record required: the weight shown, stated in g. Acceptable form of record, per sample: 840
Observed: 1650
